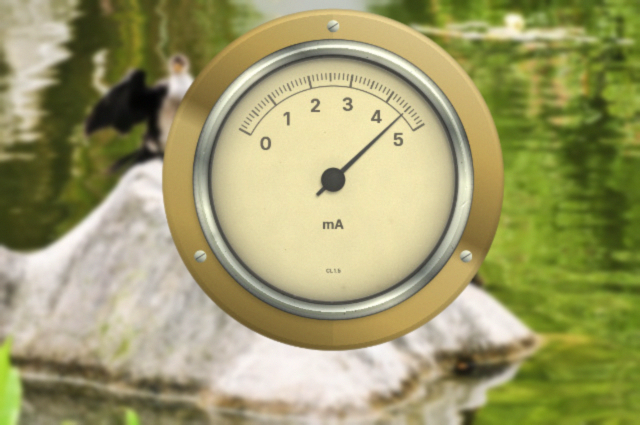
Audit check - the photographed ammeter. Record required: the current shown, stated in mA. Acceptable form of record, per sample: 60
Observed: 4.5
